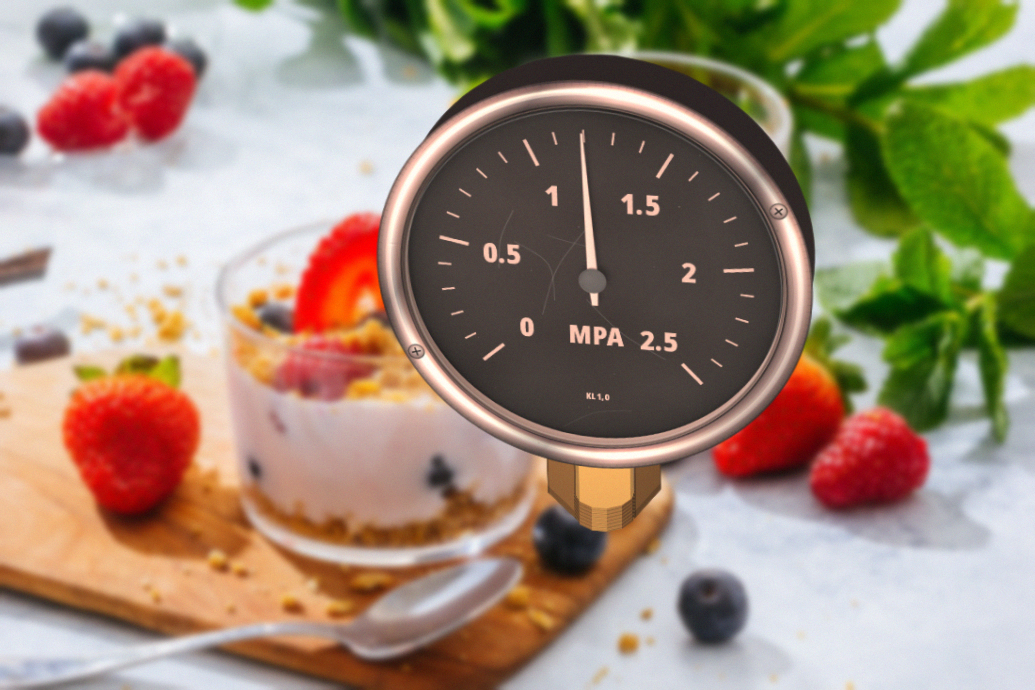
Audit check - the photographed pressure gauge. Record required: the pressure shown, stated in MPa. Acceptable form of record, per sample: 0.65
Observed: 1.2
